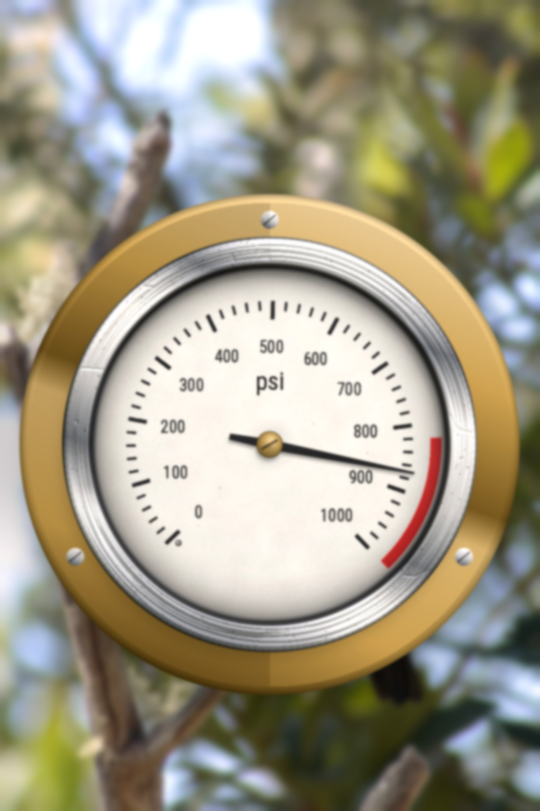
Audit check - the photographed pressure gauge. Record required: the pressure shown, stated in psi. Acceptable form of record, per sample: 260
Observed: 870
